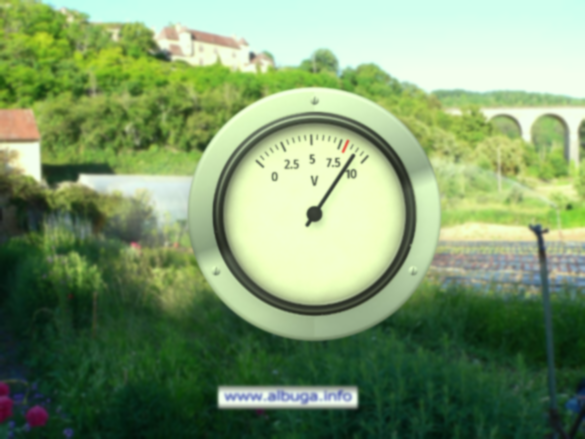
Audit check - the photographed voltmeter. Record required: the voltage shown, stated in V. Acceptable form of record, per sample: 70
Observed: 9
